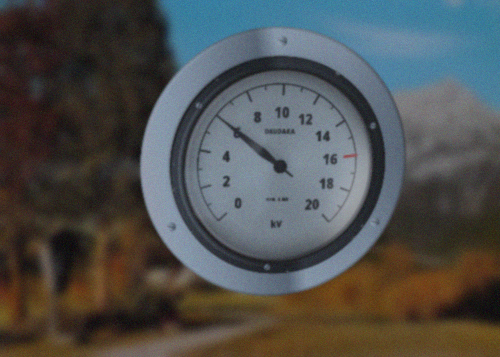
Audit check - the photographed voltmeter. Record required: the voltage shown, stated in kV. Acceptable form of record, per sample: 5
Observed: 6
